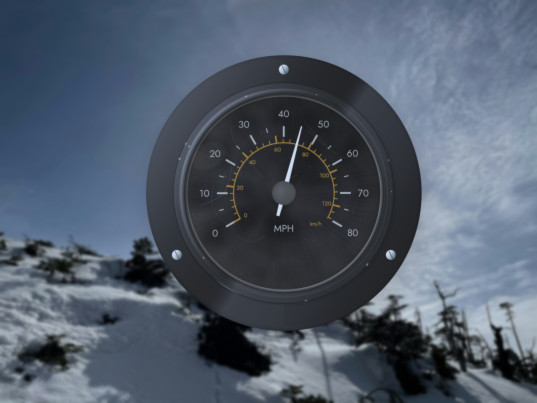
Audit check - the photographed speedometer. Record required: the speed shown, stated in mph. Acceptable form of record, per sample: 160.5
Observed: 45
